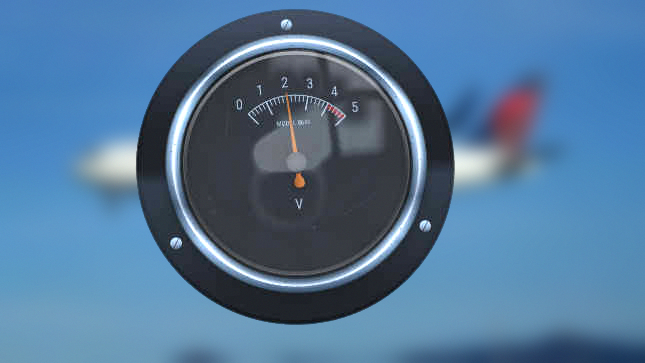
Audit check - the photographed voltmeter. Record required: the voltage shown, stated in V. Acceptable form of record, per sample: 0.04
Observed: 2
